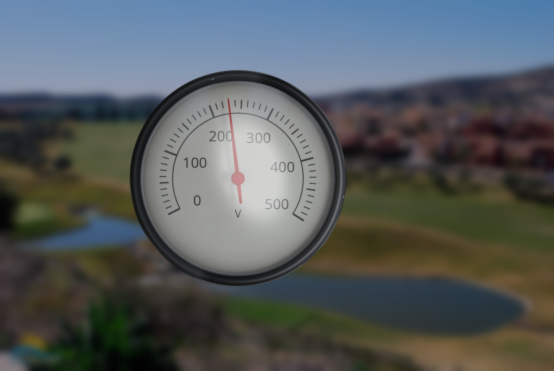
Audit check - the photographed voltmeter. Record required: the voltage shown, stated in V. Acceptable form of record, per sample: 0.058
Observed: 230
